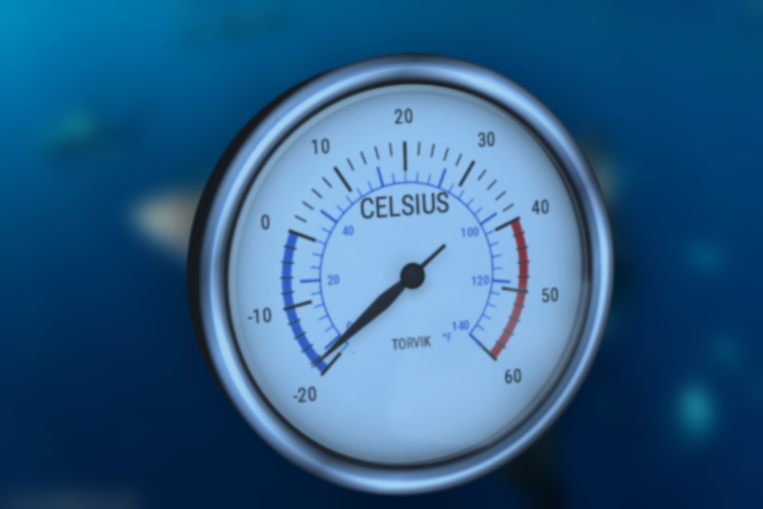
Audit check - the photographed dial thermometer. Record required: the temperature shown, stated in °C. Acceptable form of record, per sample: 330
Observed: -18
